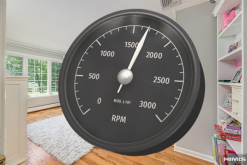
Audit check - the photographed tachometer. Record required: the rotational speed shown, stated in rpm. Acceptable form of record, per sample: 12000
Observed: 1700
